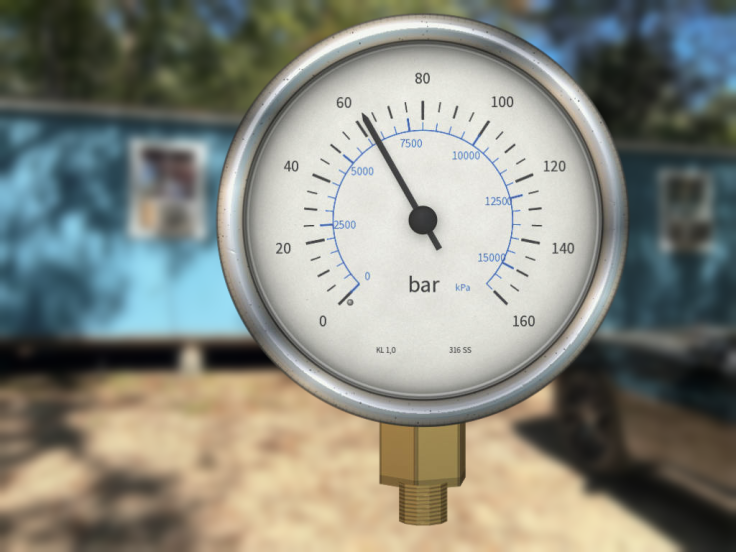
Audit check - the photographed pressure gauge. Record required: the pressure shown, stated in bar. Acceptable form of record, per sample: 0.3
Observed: 62.5
